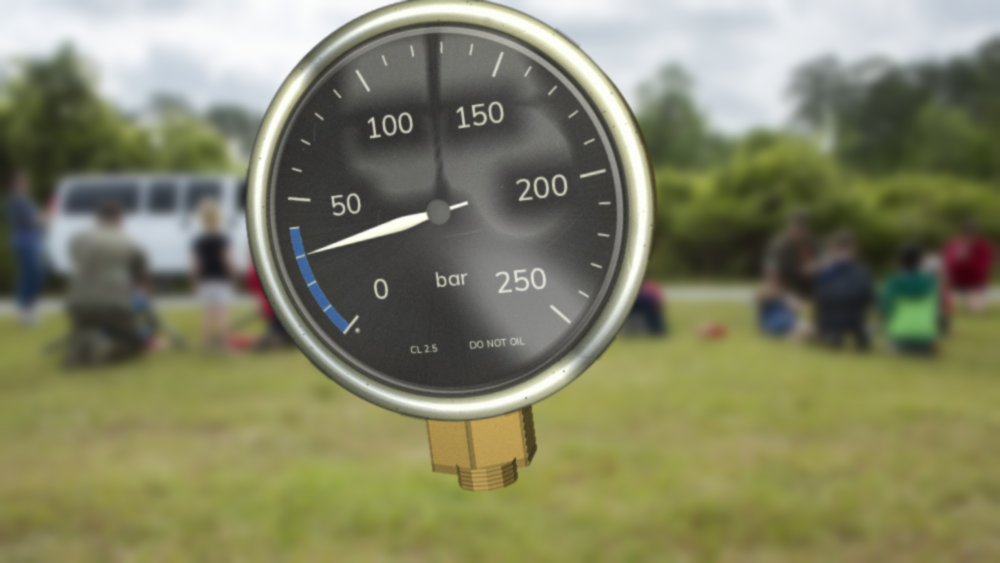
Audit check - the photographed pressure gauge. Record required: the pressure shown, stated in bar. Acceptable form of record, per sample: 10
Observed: 30
